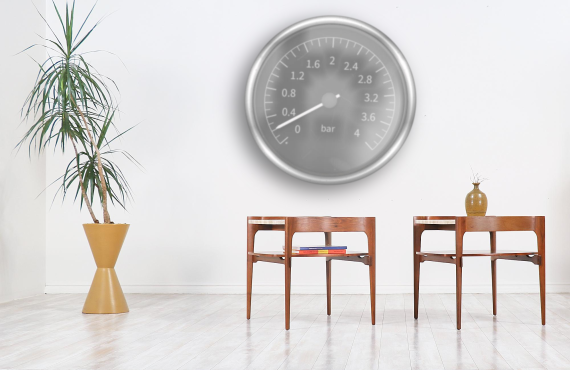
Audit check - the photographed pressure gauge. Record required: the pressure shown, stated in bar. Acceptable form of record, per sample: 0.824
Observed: 0.2
